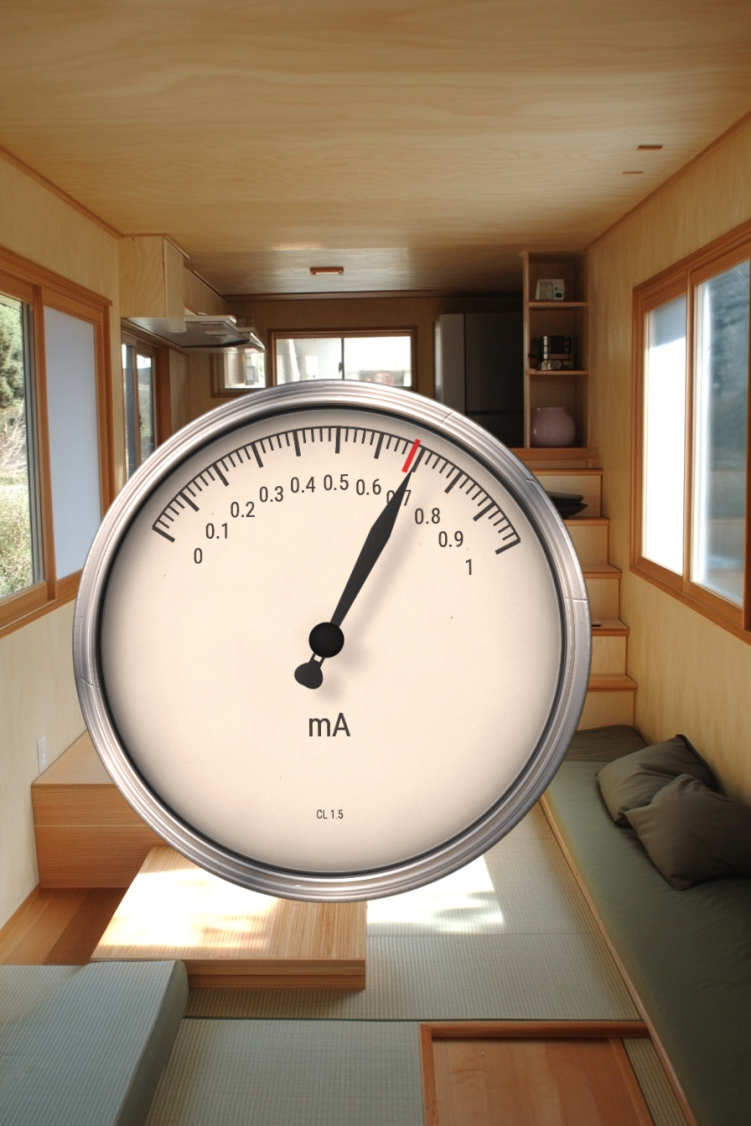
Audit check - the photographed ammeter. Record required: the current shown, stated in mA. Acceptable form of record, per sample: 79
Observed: 0.7
